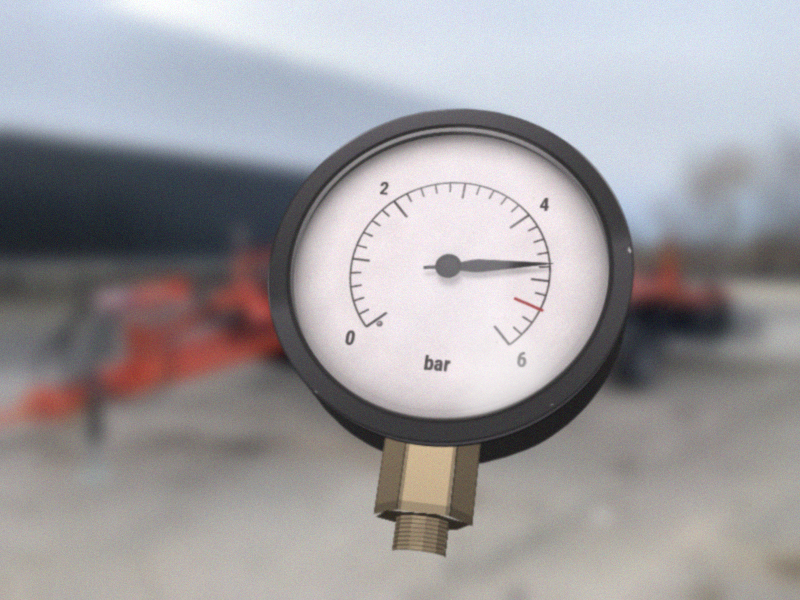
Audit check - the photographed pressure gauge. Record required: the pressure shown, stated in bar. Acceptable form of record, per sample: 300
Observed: 4.8
